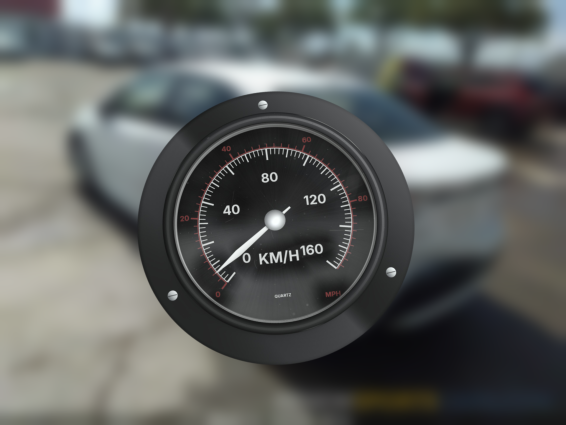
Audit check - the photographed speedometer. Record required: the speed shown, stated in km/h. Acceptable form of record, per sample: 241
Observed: 6
